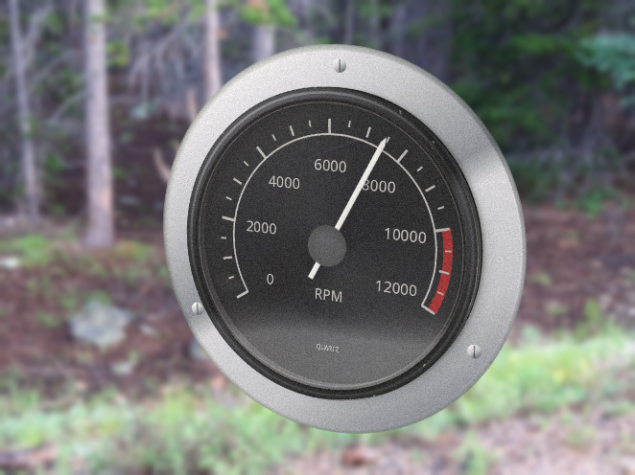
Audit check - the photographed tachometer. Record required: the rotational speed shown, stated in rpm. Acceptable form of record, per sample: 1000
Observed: 7500
